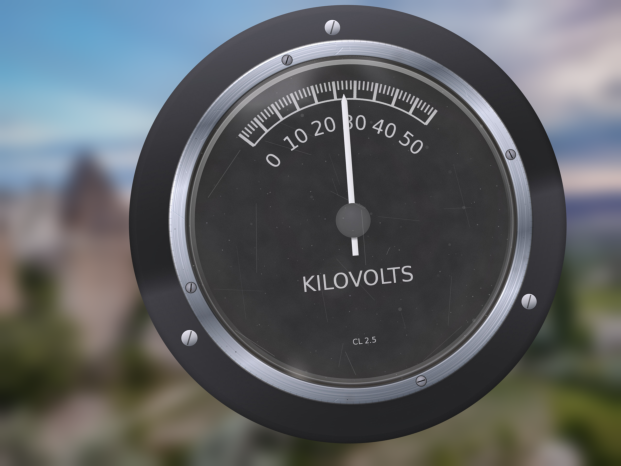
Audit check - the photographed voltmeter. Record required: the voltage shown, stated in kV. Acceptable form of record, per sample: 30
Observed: 27
